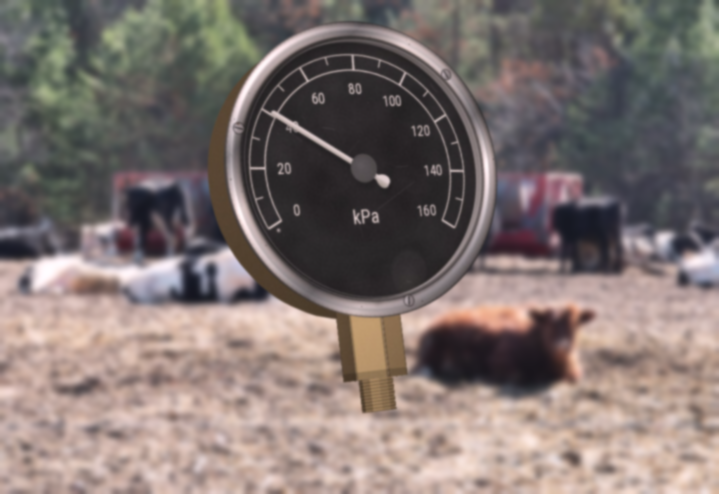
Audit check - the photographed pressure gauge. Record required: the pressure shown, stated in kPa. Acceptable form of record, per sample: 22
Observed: 40
